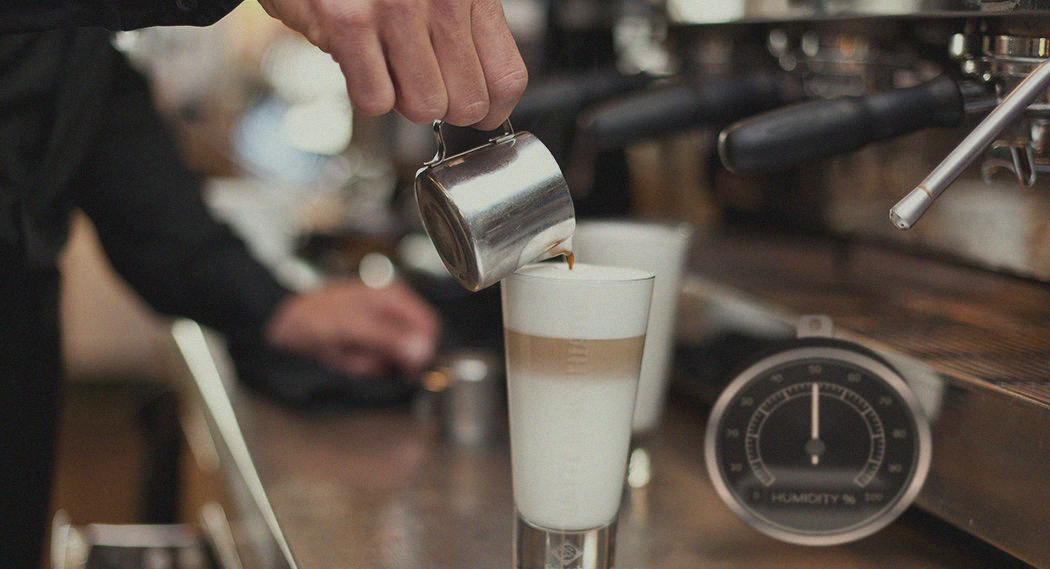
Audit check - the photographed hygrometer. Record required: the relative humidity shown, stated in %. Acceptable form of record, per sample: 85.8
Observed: 50
